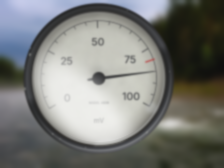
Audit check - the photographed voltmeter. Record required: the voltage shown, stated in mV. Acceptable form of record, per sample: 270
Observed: 85
